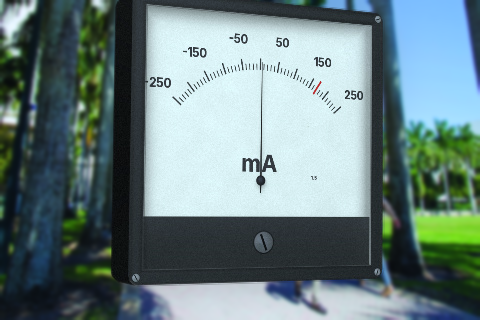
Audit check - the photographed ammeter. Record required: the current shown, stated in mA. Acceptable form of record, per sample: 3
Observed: 0
